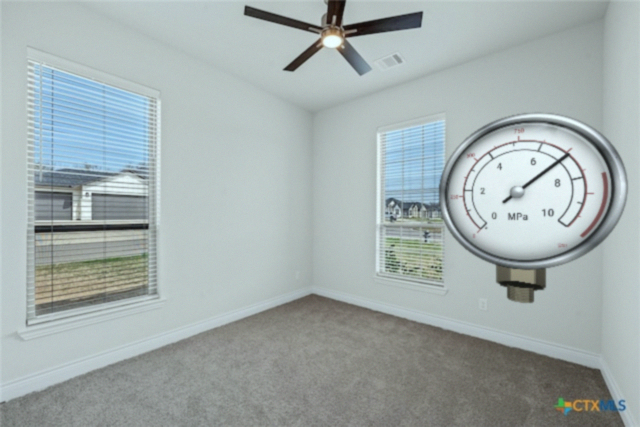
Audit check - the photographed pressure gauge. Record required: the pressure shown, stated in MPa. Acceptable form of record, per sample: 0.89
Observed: 7
